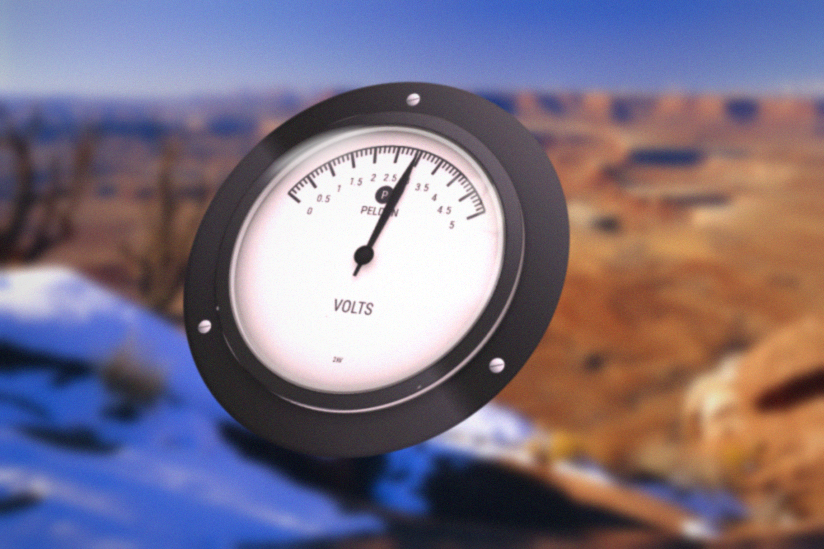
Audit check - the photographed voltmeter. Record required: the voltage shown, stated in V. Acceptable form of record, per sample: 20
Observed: 3
